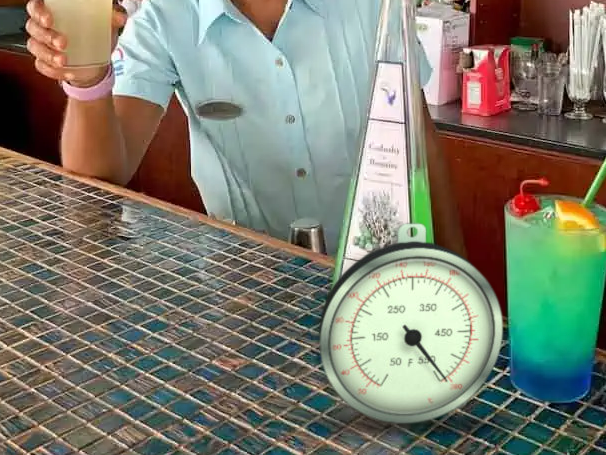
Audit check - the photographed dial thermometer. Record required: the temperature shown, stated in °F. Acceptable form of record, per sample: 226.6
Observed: 540
